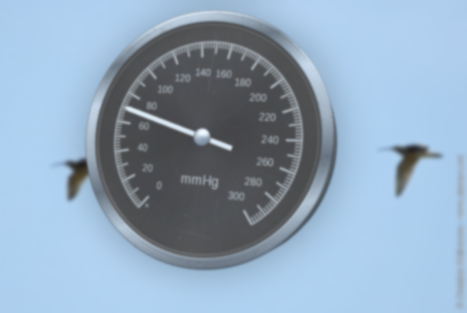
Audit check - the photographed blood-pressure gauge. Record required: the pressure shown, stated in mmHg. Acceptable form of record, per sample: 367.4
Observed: 70
